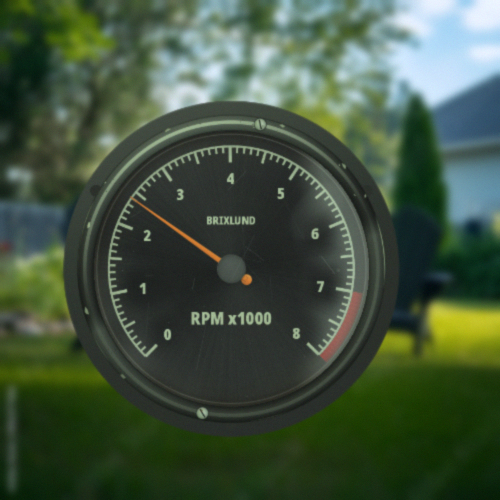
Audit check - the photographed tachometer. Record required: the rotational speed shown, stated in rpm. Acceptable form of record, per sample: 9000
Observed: 2400
